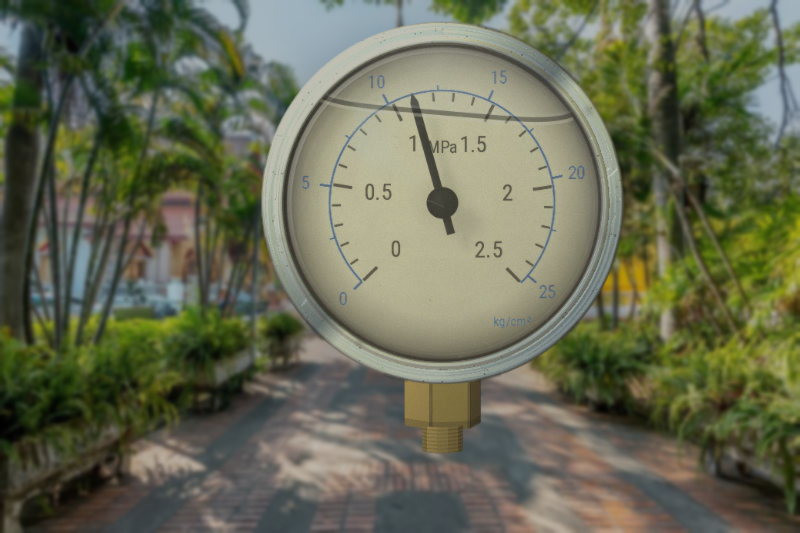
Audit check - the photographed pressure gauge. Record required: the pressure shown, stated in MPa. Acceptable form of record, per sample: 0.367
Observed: 1.1
